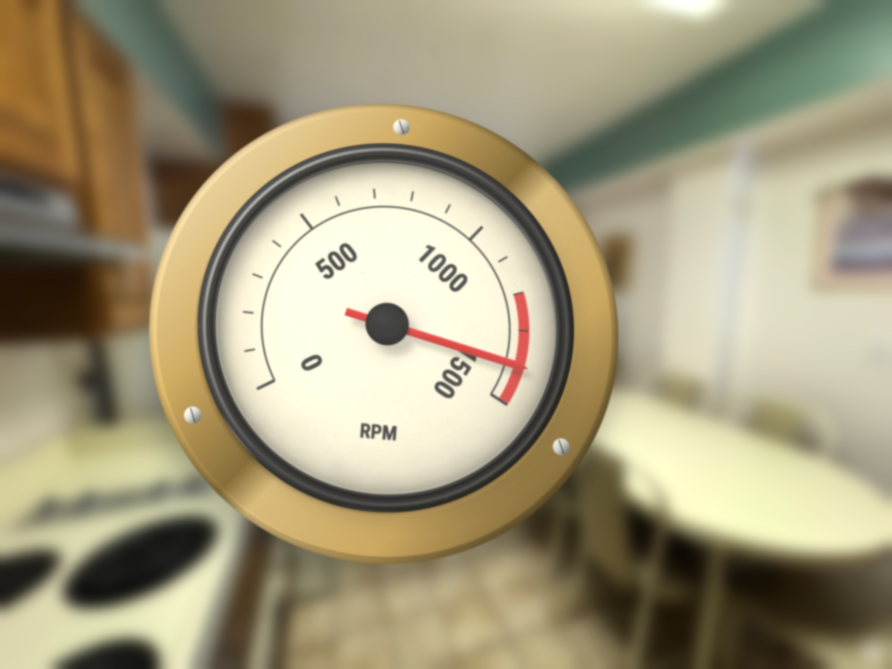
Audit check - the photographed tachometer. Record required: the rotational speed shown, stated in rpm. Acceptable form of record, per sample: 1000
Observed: 1400
